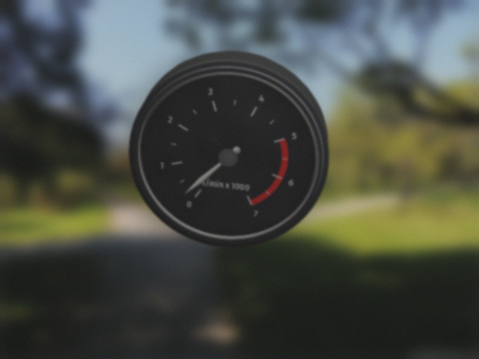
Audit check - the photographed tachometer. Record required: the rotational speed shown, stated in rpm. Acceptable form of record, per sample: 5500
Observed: 250
